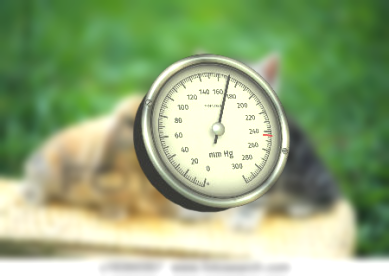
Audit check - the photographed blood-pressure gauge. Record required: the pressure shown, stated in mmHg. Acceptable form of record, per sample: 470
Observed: 170
